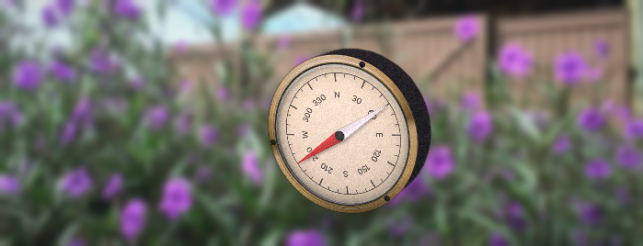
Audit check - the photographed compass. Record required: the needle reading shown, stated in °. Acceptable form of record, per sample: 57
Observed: 240
